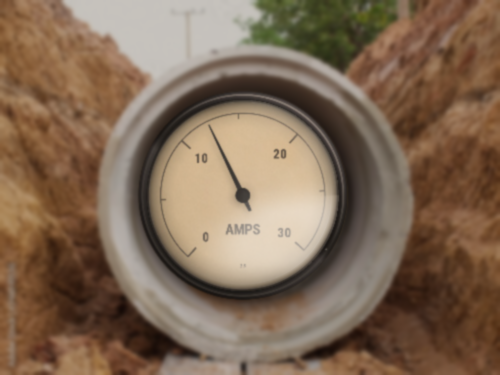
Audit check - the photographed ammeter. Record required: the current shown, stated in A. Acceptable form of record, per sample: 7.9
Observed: 12.5
